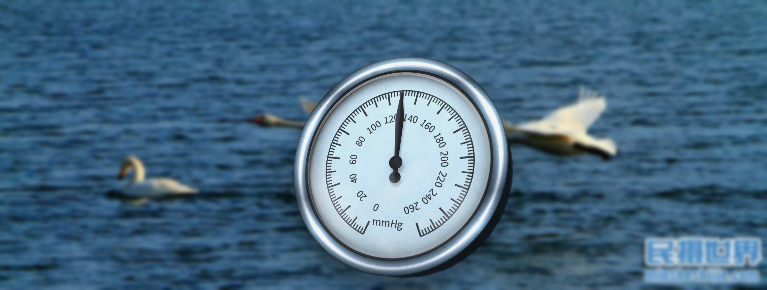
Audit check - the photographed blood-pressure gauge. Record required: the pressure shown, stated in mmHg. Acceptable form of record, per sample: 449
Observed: 130
